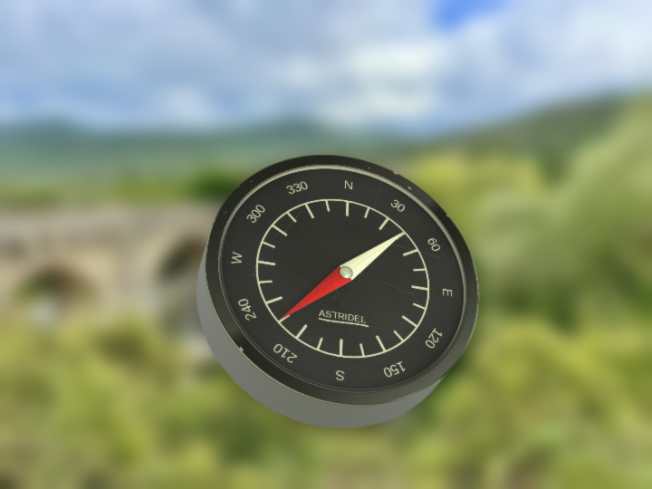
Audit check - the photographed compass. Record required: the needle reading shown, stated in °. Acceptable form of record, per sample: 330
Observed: 225
